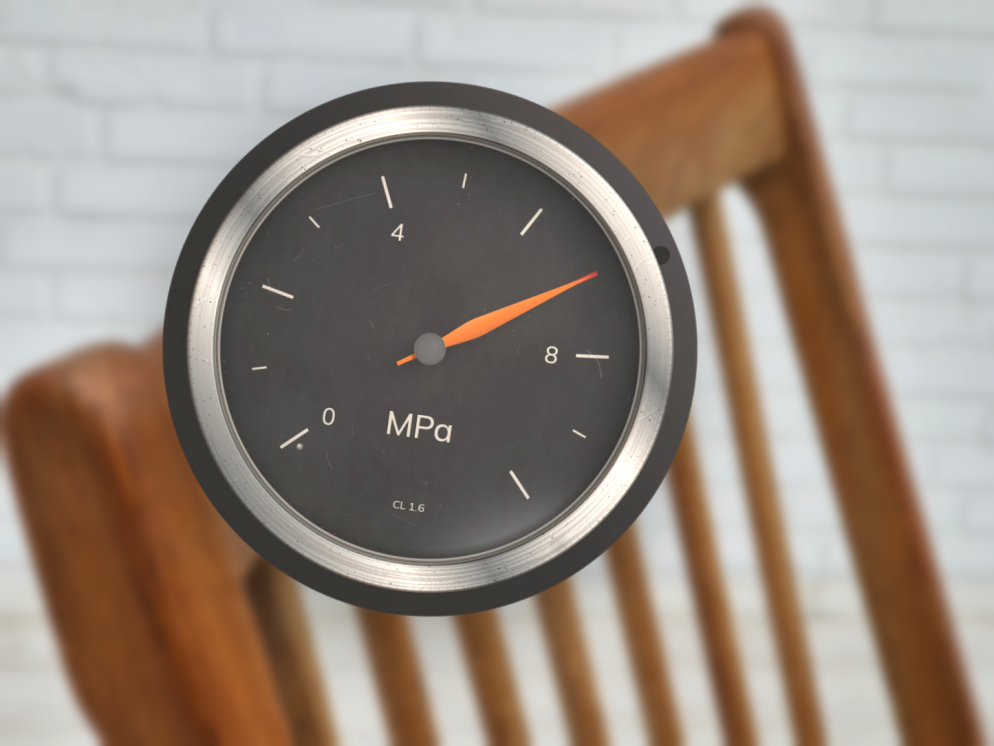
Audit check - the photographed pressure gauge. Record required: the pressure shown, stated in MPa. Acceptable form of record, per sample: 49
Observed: 7
